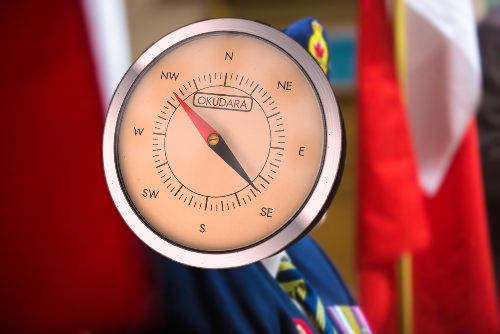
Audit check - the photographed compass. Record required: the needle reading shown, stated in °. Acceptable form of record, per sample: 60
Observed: 310
